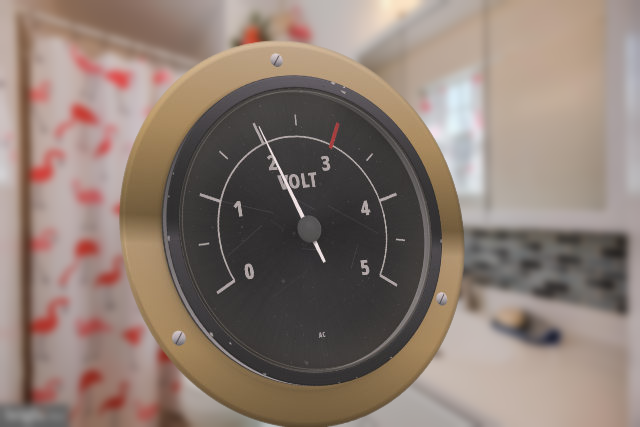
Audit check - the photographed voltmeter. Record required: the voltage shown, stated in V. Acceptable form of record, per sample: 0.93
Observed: 2
